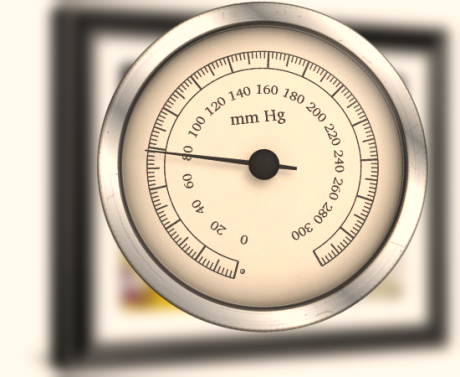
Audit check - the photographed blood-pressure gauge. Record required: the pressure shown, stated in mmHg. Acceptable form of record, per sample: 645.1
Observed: 78
